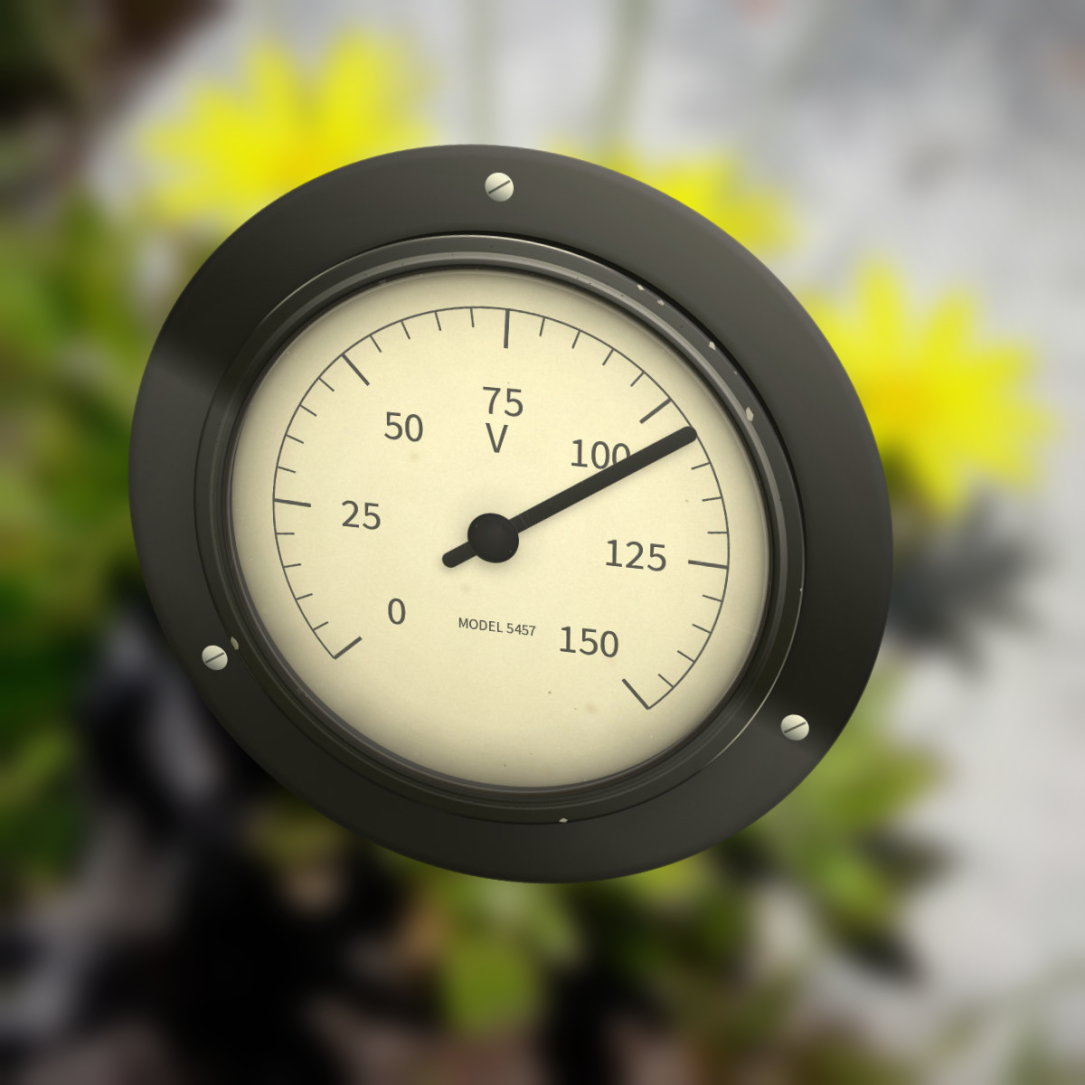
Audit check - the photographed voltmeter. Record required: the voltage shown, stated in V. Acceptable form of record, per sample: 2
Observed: 105
